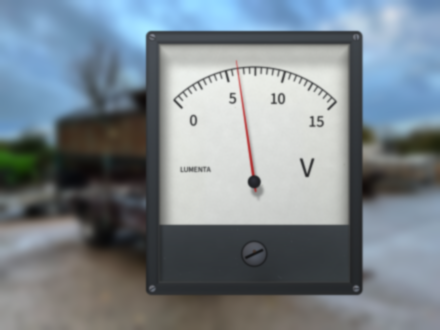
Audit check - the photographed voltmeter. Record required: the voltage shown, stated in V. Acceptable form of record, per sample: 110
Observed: 6
